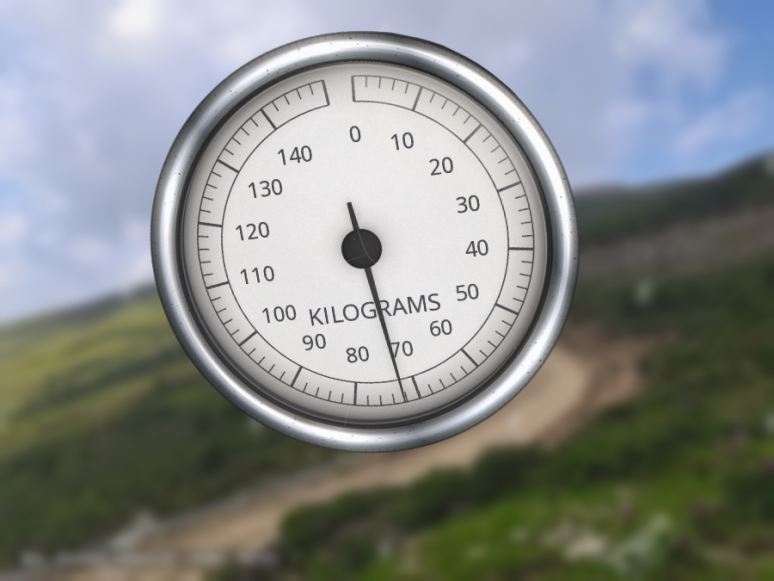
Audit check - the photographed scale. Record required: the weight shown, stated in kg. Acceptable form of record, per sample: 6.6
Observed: 72
